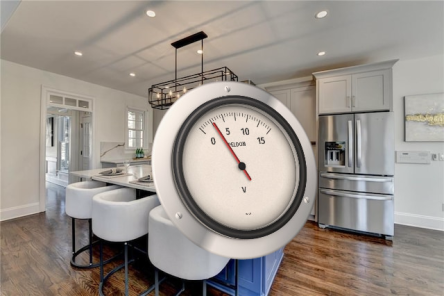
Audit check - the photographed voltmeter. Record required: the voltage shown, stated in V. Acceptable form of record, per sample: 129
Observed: 2.5
